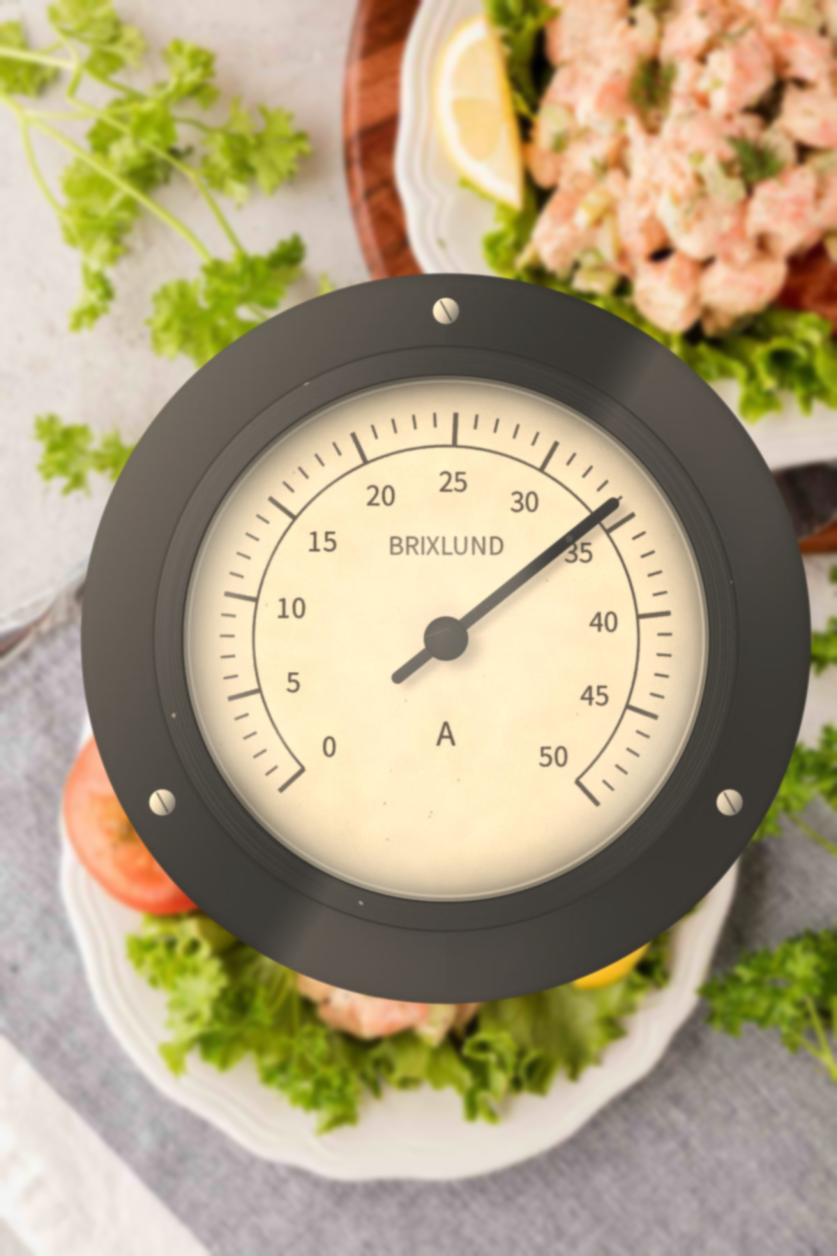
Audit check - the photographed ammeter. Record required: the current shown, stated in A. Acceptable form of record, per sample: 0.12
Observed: 34
